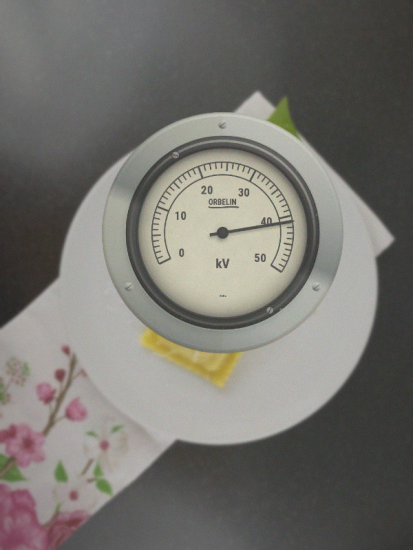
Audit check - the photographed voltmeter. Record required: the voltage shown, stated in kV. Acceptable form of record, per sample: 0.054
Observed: 41
